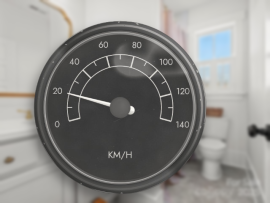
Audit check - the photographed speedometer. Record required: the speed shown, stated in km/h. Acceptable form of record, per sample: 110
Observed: 20
